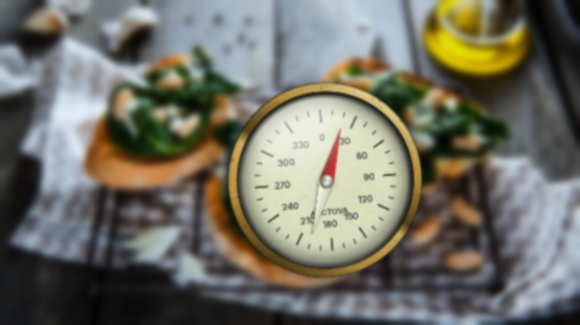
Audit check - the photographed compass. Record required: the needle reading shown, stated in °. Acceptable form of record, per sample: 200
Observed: 20
